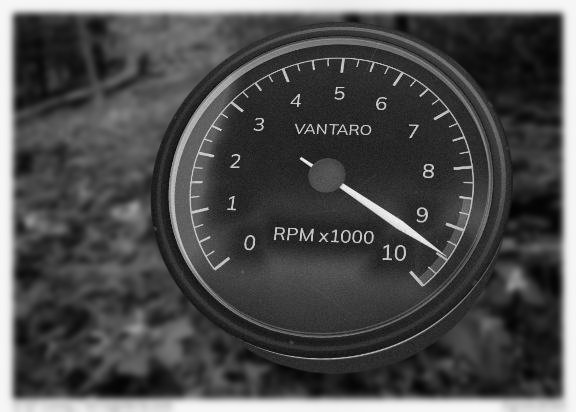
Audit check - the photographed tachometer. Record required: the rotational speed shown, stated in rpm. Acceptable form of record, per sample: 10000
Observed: 9500
